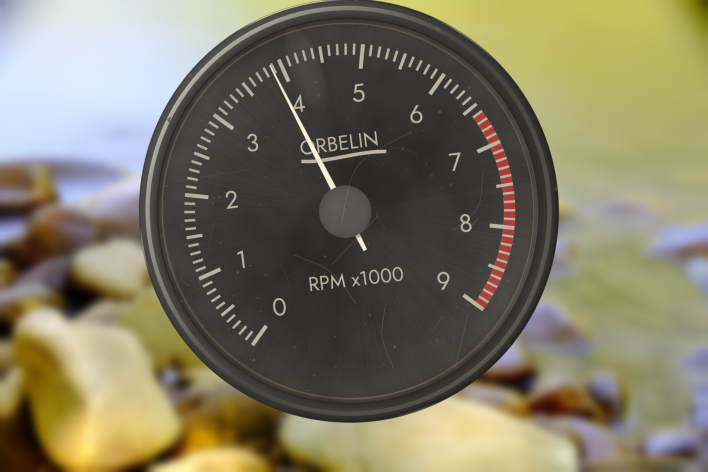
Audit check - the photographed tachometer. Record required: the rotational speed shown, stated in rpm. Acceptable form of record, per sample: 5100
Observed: 3900
